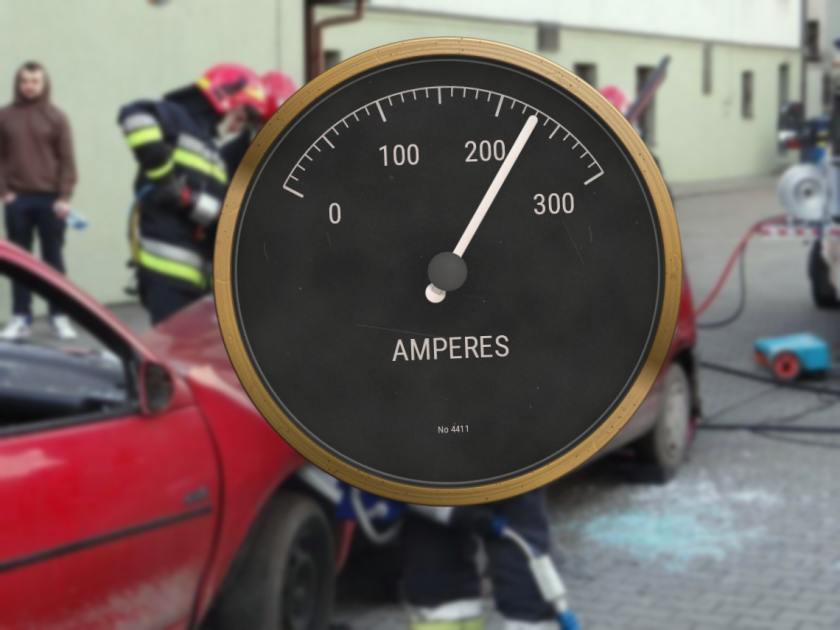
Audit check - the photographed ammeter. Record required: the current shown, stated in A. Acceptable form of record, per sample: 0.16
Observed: 230
